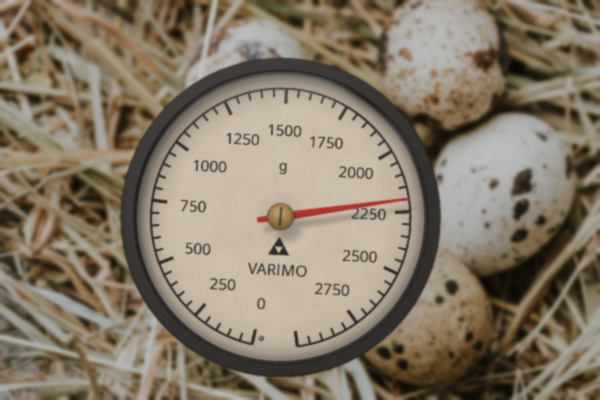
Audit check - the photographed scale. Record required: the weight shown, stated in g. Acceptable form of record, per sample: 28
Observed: 2200
